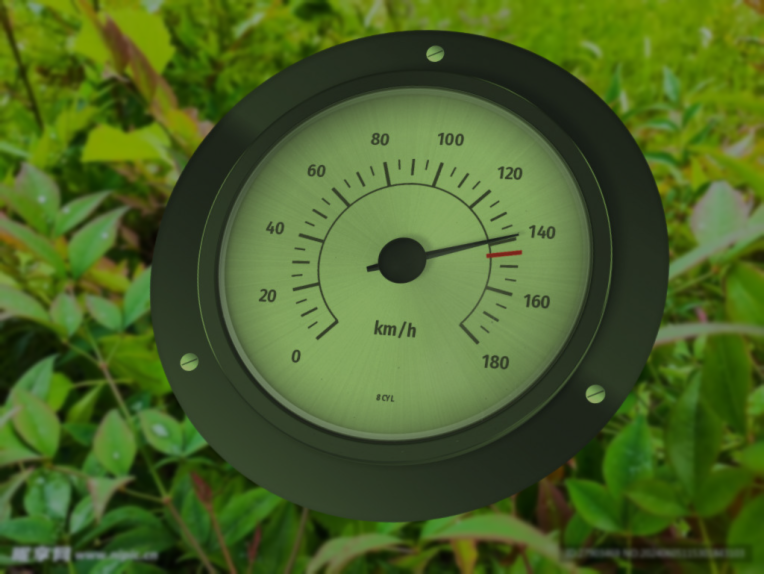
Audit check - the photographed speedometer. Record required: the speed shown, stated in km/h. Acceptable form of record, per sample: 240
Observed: 140
